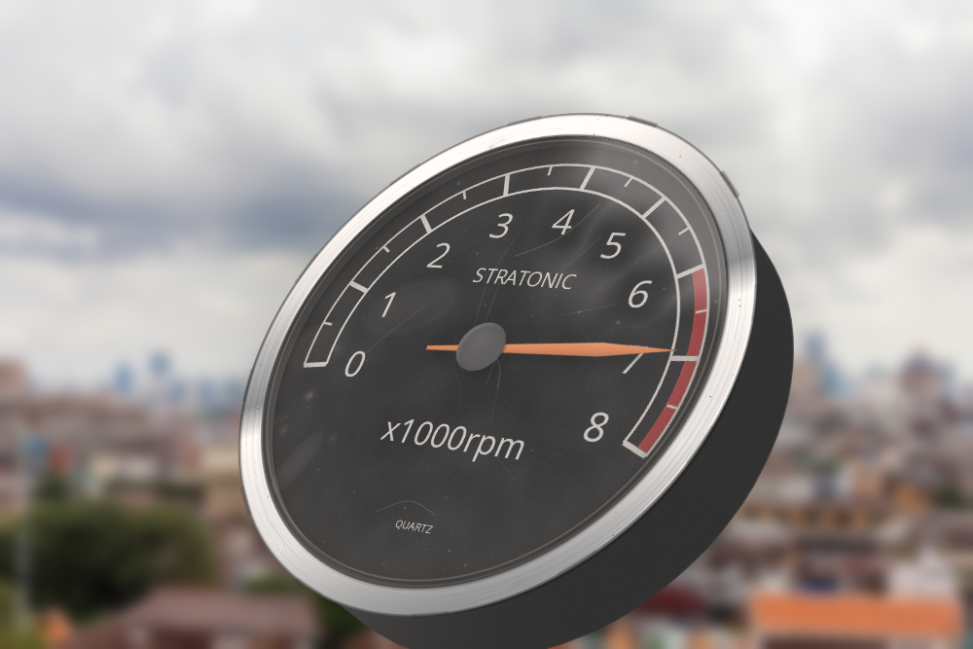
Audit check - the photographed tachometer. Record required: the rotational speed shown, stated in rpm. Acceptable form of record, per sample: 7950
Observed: 7000
